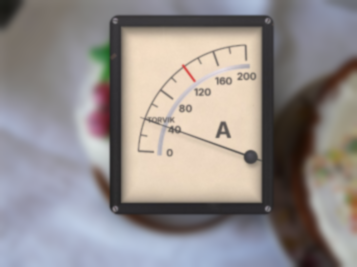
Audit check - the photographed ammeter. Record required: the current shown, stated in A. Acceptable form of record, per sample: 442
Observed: 40
